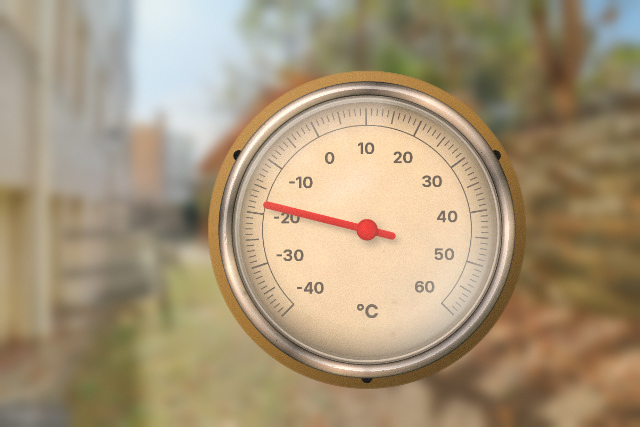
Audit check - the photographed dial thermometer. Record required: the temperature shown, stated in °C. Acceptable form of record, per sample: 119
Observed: -18
